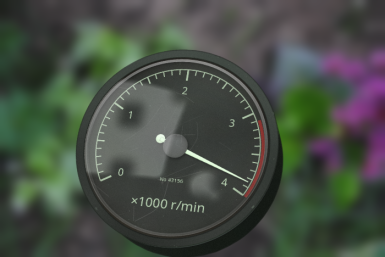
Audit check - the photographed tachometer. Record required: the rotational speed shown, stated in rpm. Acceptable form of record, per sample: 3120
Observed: 3850
